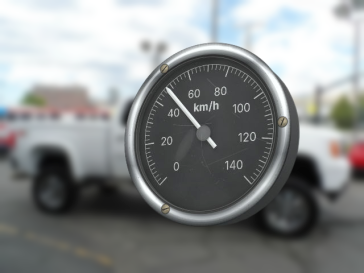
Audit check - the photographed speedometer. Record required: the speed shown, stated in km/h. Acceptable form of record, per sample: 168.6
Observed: 48
